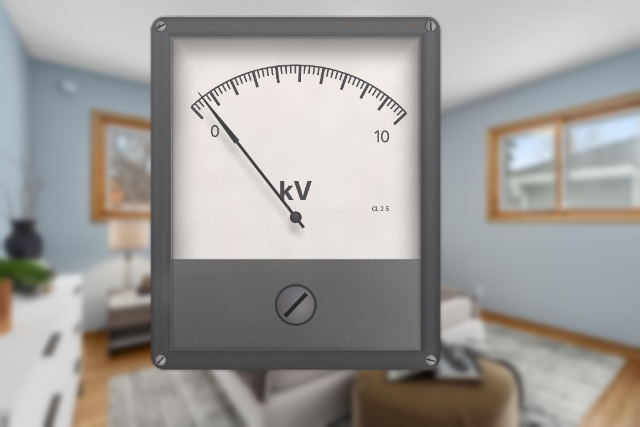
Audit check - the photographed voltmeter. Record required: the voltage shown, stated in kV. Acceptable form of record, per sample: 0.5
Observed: 0.6
